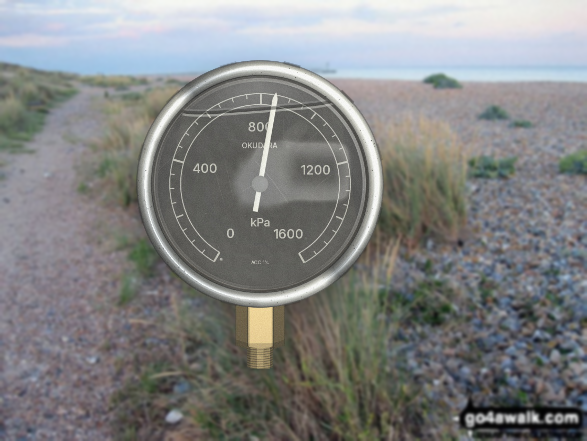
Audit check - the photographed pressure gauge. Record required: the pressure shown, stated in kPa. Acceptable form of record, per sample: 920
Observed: 850
